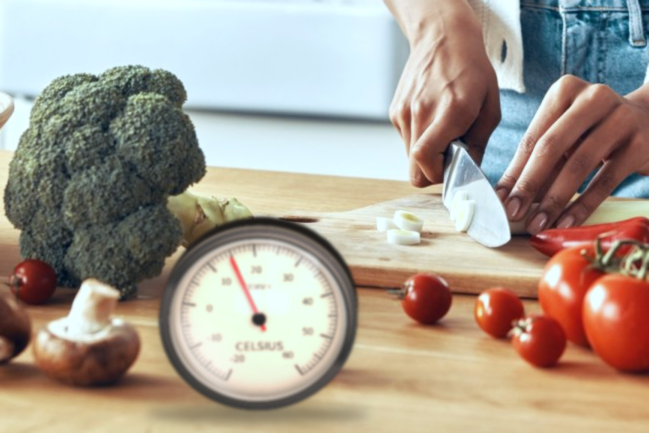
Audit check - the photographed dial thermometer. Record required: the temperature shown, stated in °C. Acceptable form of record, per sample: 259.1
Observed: 15
